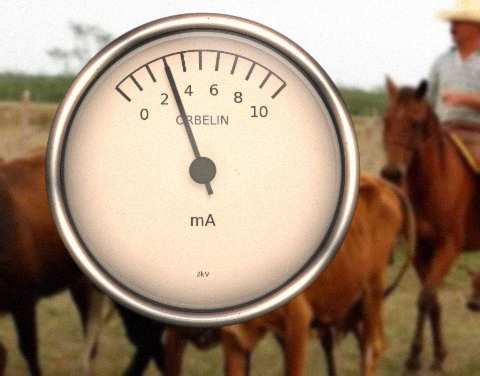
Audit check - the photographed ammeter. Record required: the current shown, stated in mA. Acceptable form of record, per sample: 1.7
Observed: 3
